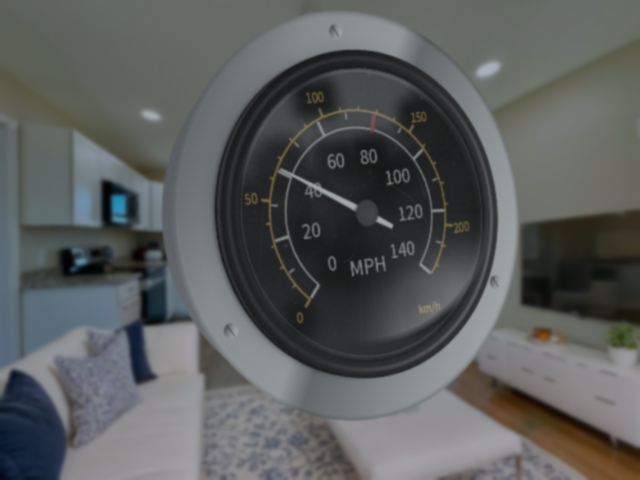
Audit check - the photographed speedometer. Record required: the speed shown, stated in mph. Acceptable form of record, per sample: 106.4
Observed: 40
